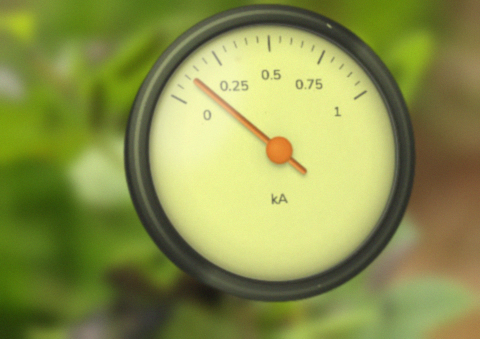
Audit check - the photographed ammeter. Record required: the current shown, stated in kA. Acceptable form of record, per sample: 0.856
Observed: 0.1
